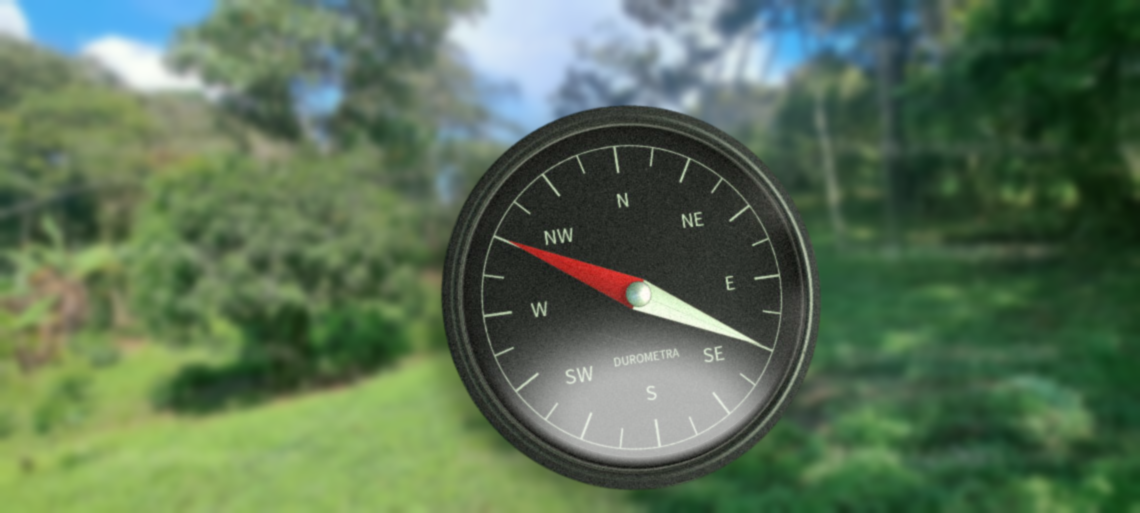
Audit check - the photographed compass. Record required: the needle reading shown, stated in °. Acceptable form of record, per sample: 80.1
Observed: 300
